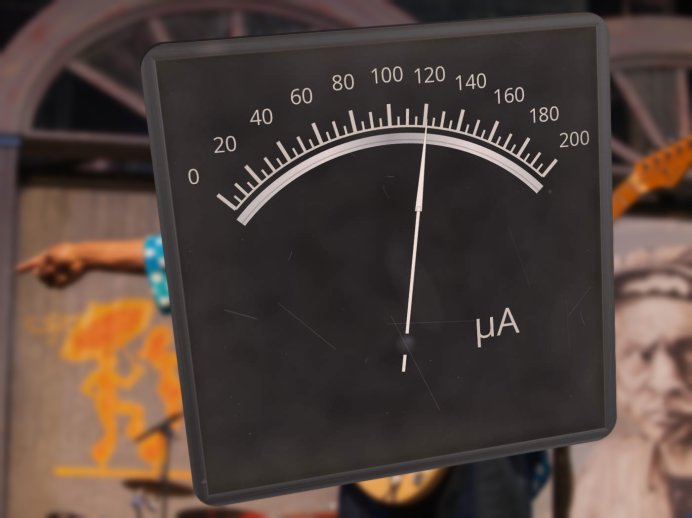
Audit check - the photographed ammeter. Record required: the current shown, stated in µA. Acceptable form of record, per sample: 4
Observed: 120
